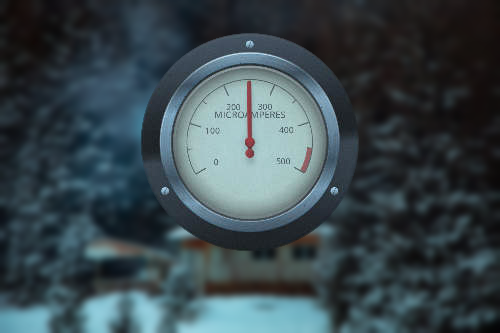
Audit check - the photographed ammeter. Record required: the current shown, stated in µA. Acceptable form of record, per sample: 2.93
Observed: 250
